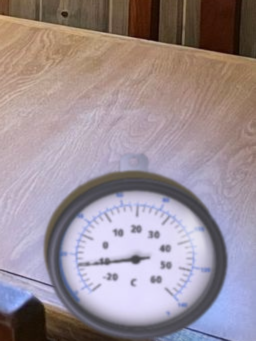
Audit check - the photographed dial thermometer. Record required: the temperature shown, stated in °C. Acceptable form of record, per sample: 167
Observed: -10
